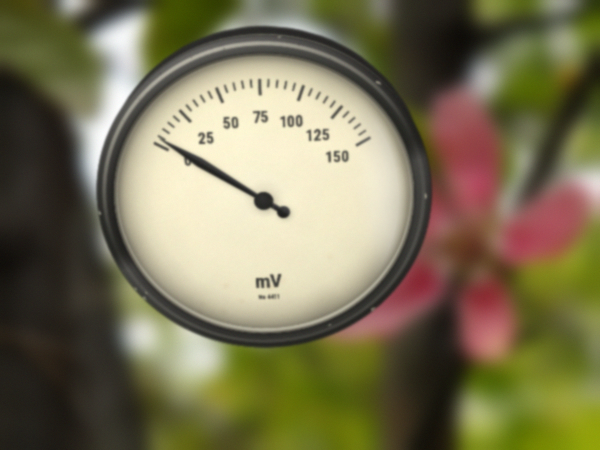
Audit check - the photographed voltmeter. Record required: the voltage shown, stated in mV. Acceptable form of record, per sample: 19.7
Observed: 5
